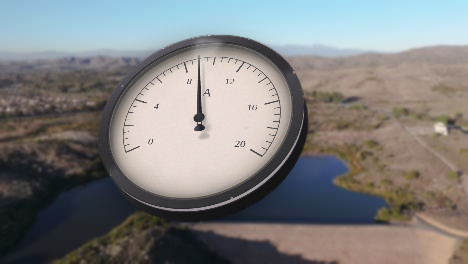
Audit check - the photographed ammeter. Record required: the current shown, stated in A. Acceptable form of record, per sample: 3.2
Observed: 9
